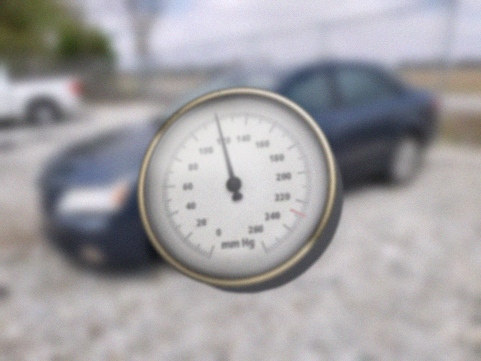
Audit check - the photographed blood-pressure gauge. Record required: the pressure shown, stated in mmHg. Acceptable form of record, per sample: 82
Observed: 120
